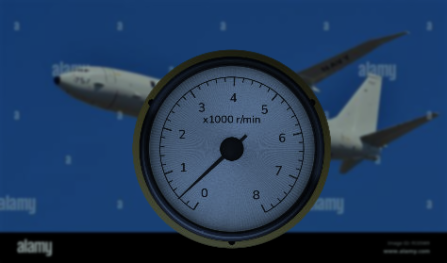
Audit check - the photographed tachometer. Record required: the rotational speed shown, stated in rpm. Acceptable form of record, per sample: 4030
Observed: 400
